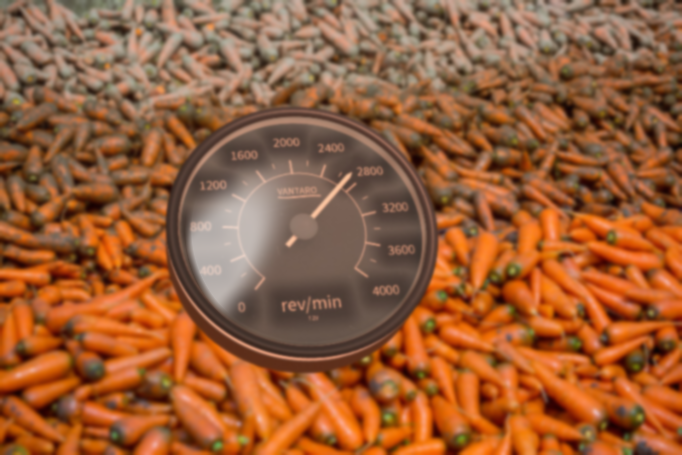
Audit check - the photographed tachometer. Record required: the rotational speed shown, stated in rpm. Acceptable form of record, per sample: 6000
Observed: 2700
